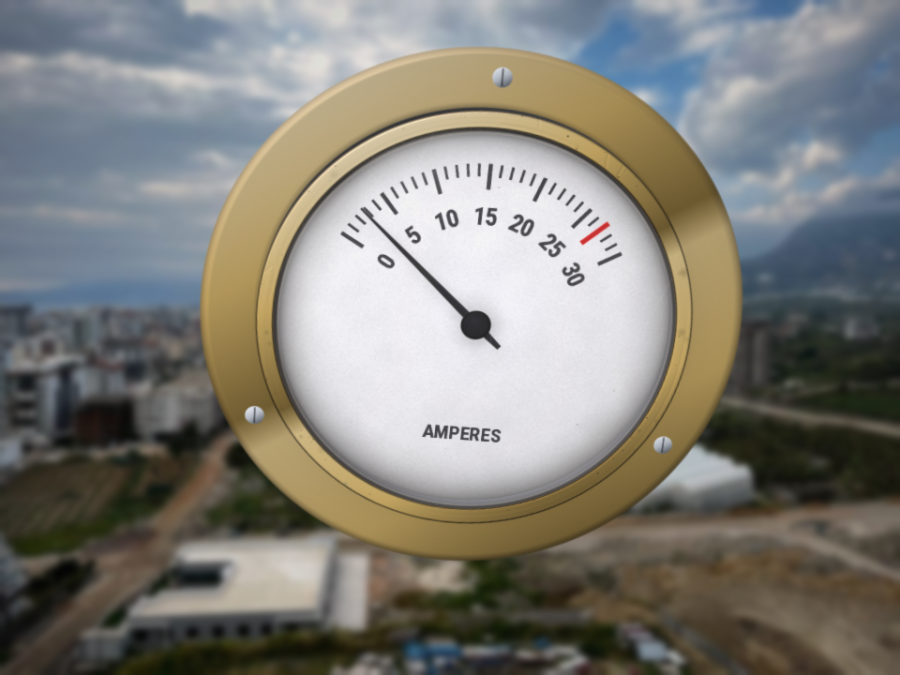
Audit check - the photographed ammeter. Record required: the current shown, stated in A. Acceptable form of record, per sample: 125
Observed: 3
